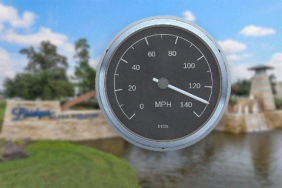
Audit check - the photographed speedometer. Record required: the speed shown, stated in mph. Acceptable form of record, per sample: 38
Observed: 130
